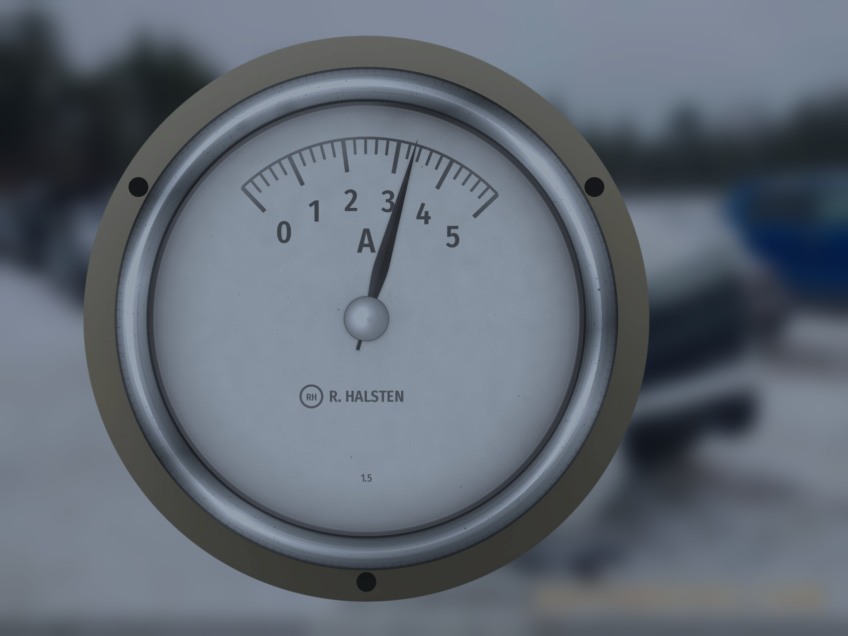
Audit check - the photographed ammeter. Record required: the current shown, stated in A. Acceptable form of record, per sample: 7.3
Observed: 3.3
